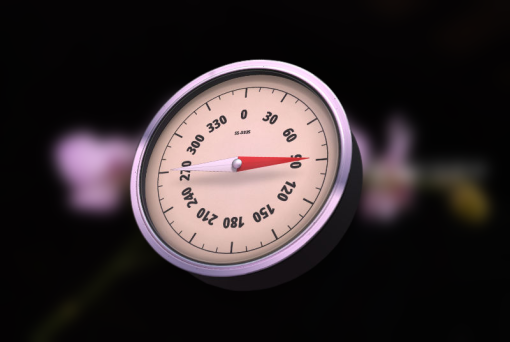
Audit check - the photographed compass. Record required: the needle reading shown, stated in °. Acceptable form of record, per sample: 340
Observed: 90
